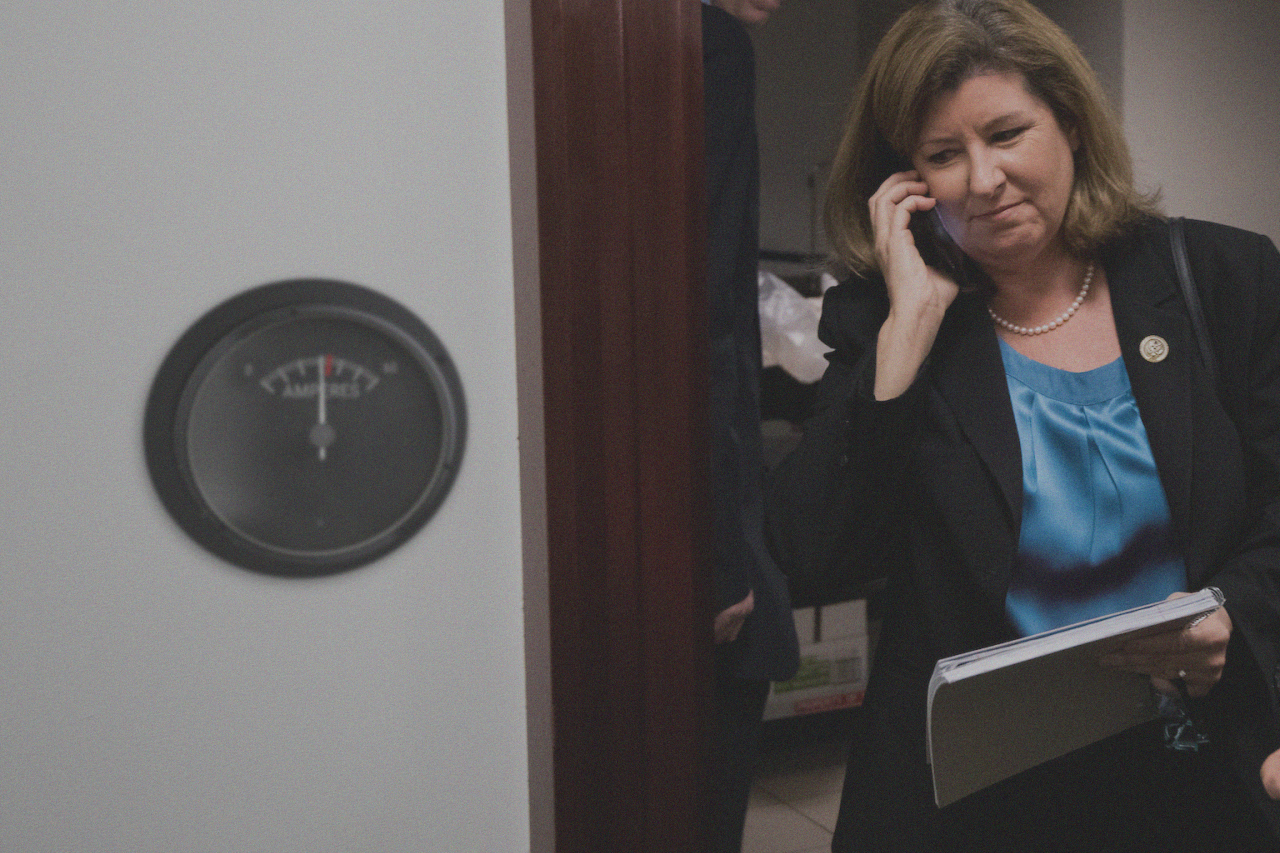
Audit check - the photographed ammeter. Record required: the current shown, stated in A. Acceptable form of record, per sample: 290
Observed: 30
